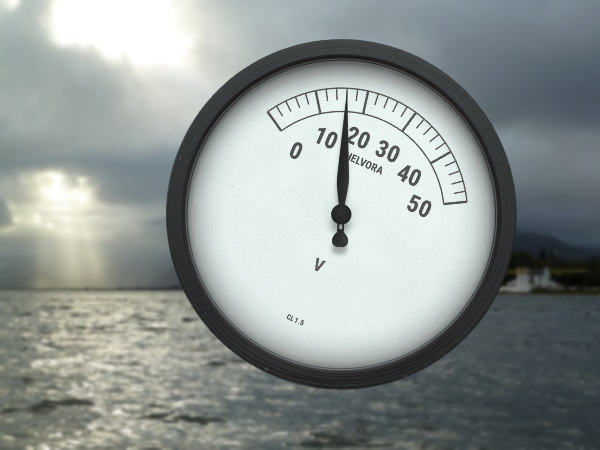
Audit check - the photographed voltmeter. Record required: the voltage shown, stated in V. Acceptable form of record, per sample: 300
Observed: 16
